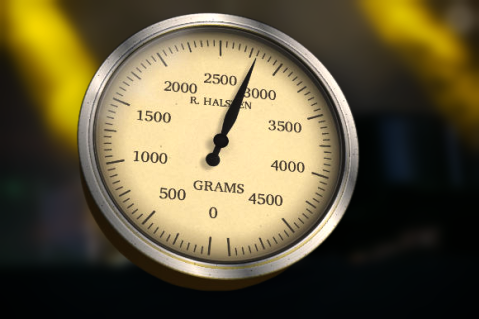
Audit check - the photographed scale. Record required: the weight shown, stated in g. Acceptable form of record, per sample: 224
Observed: 2800
